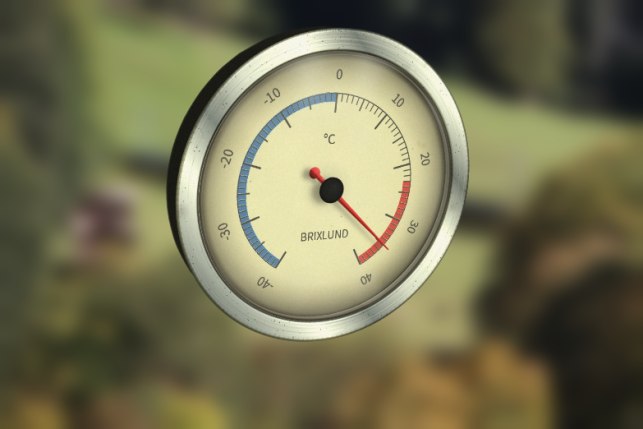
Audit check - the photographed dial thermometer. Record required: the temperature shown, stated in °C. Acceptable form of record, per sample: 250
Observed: 35
